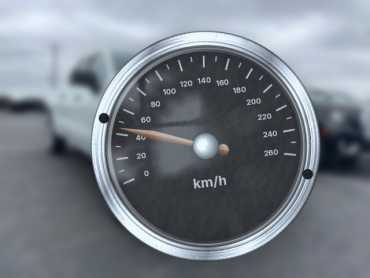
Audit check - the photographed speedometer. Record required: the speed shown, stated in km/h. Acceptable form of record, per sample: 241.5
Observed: 45
